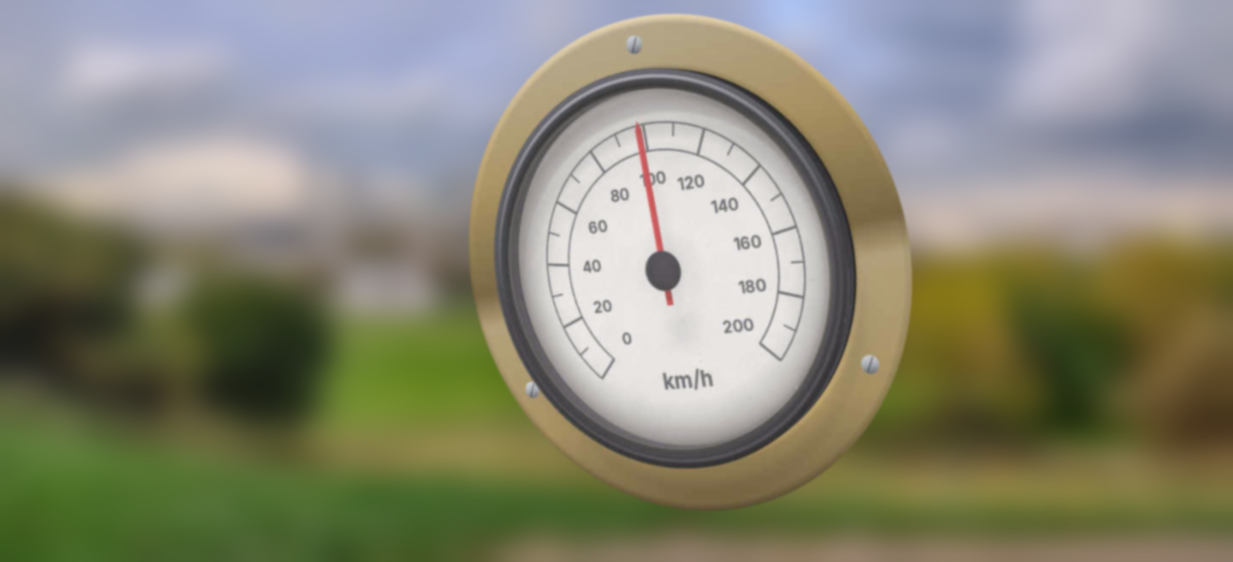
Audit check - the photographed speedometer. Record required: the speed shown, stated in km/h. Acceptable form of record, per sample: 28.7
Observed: 100
